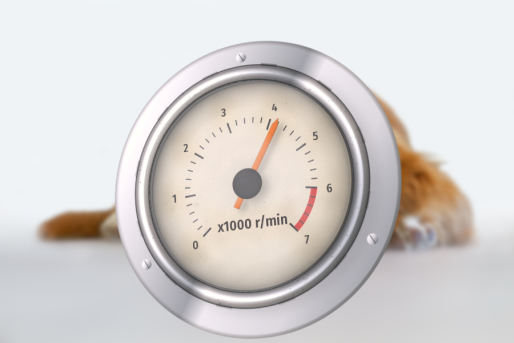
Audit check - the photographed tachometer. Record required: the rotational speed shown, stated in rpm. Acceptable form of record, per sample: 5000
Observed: 4200
